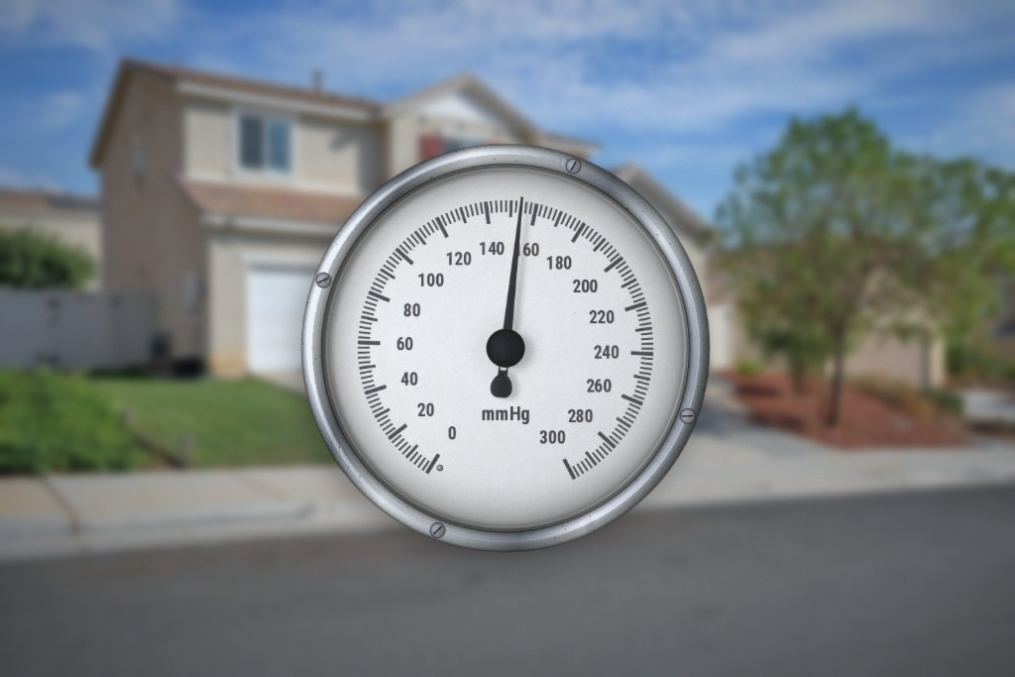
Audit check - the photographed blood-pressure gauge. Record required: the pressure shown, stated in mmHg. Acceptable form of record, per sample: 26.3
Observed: 154
